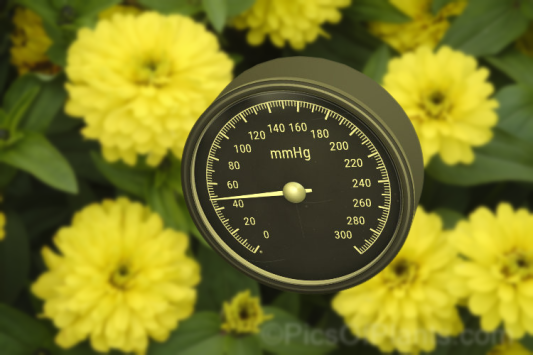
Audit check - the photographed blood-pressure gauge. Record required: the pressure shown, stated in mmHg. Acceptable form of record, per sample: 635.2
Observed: 50
